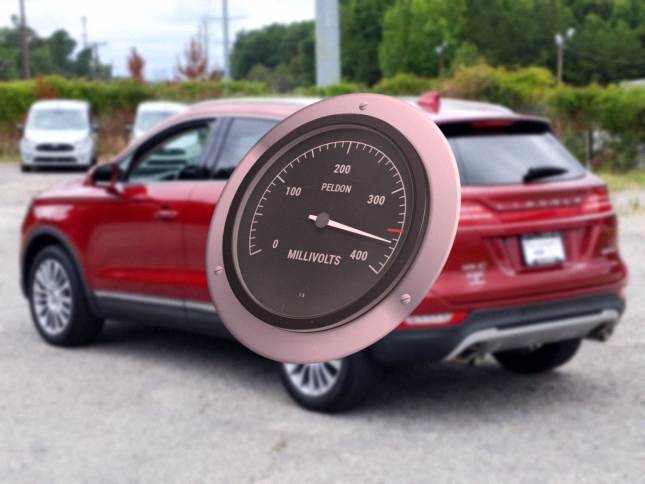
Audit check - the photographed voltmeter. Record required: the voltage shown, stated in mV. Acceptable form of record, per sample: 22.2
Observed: 365
